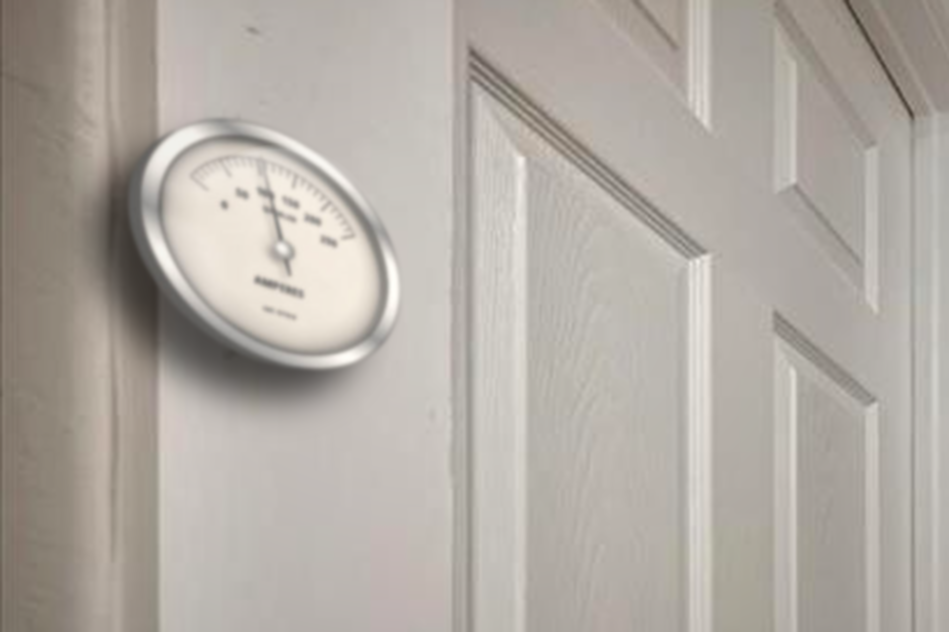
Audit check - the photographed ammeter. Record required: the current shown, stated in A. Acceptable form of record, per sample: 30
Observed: 100
